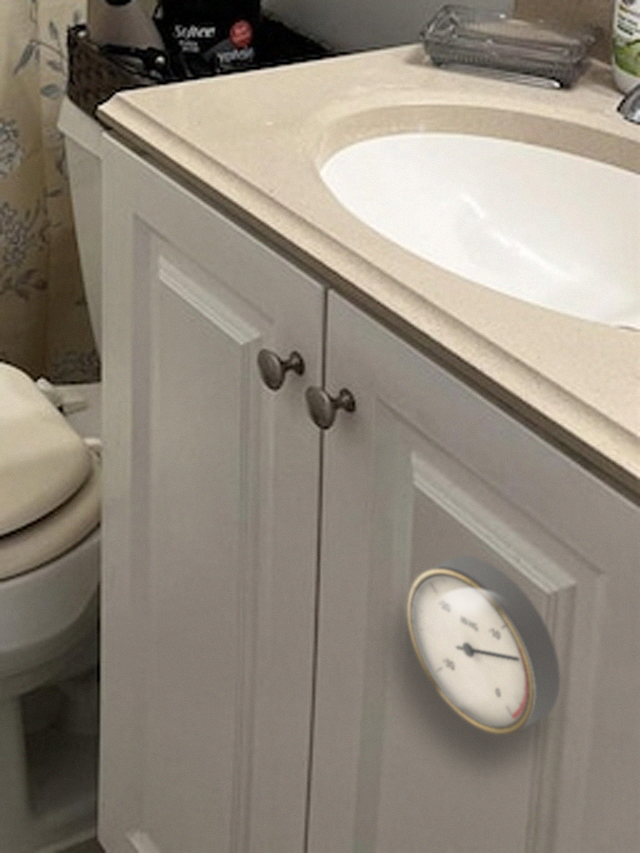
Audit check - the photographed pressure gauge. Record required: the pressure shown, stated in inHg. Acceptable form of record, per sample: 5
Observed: -7
